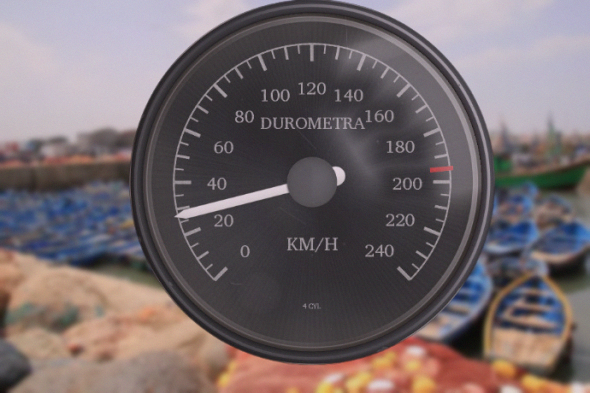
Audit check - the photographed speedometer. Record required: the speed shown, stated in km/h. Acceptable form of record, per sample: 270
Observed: 27.5
